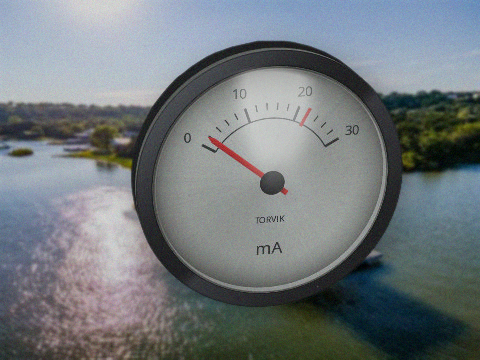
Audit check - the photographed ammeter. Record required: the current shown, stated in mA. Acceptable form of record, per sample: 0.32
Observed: 2
